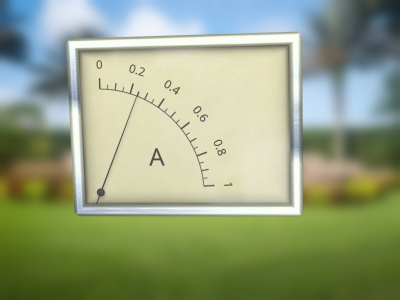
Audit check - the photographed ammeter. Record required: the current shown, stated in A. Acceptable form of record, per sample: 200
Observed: 0.25
